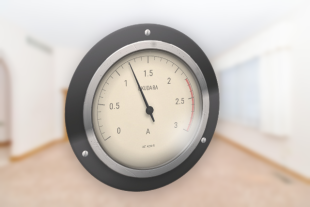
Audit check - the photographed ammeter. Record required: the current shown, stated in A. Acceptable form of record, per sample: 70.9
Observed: 1.2
